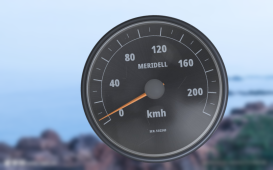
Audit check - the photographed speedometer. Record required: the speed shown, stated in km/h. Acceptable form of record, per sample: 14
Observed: 5
